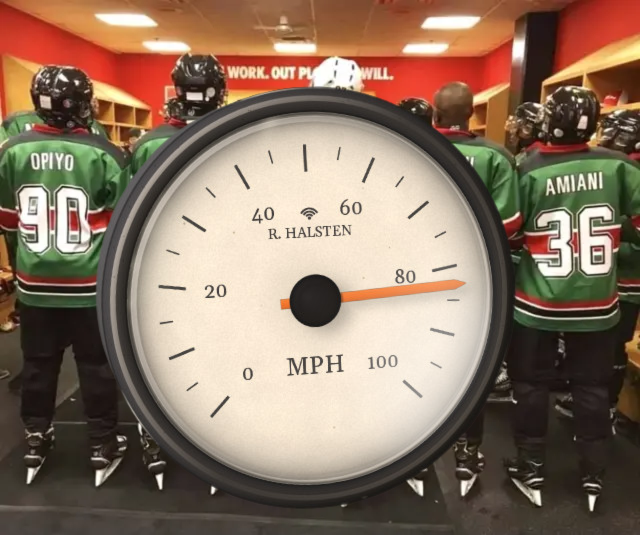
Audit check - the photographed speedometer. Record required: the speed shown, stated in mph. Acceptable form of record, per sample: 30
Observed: 82.5
